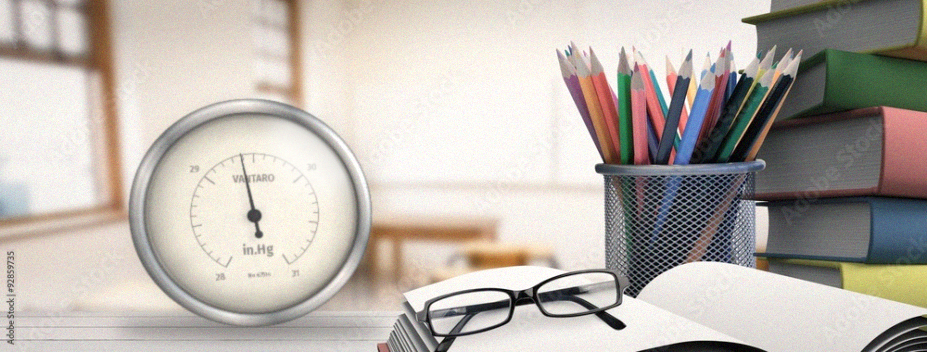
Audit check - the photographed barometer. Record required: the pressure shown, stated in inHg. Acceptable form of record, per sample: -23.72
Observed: 29.4
